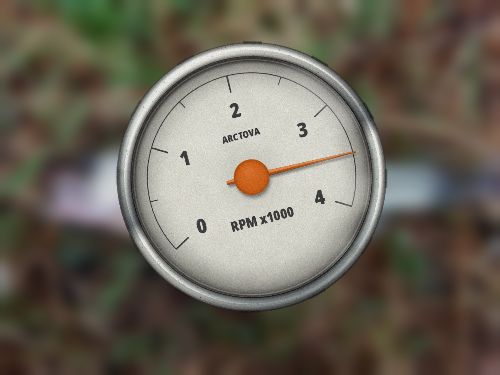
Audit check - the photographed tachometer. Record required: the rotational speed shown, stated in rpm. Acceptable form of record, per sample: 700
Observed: 3500
